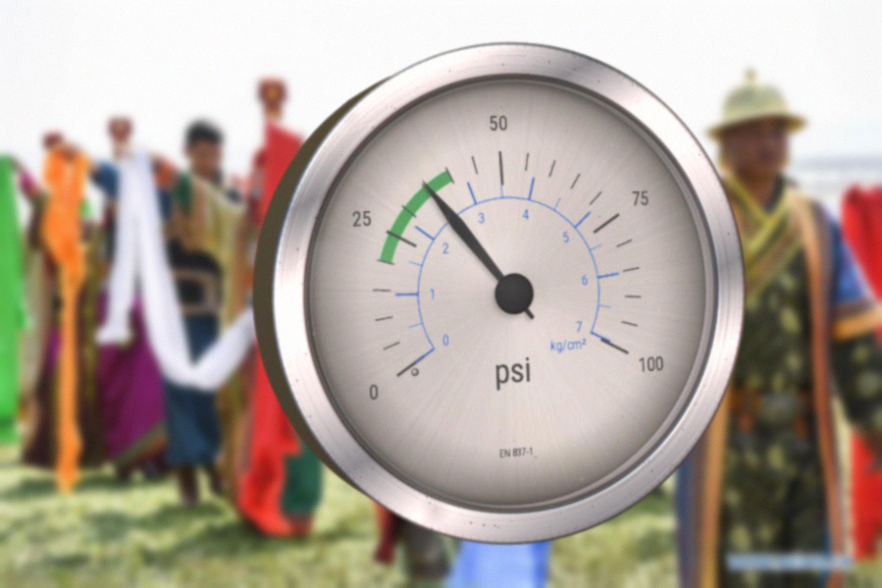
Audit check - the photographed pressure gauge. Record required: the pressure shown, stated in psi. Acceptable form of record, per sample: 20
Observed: 35
